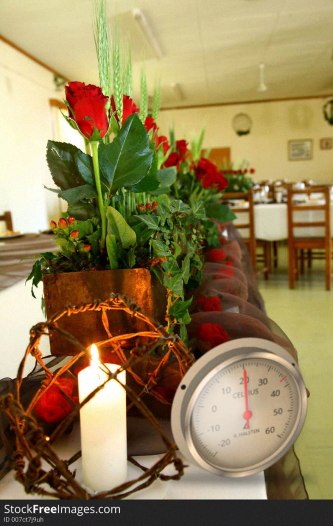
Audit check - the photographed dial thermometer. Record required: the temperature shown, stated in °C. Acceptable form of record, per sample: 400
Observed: 20
